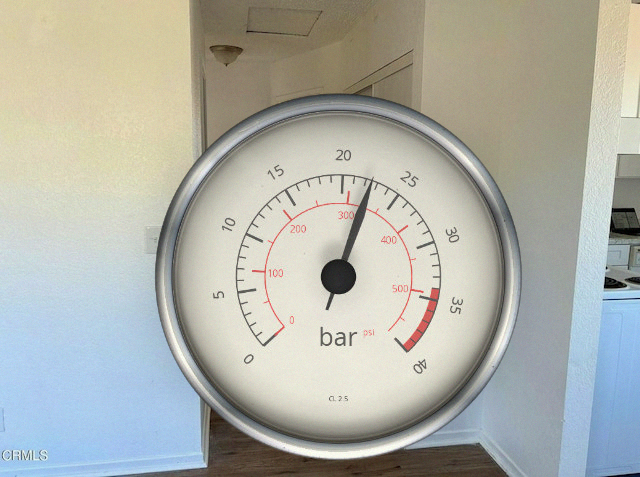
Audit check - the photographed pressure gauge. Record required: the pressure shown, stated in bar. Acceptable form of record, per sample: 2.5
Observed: 22.5
